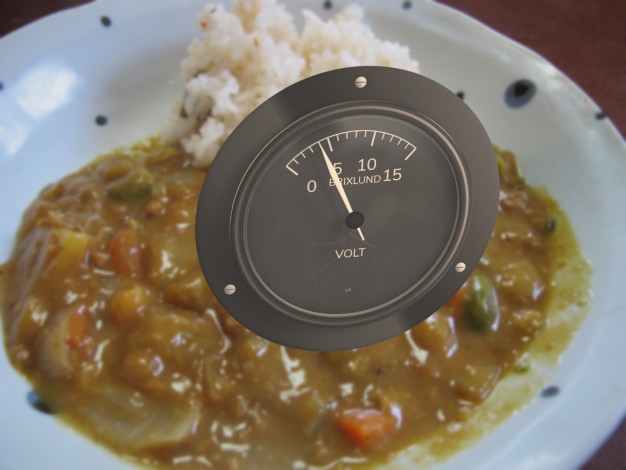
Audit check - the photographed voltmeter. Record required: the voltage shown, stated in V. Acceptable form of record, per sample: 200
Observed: 4
